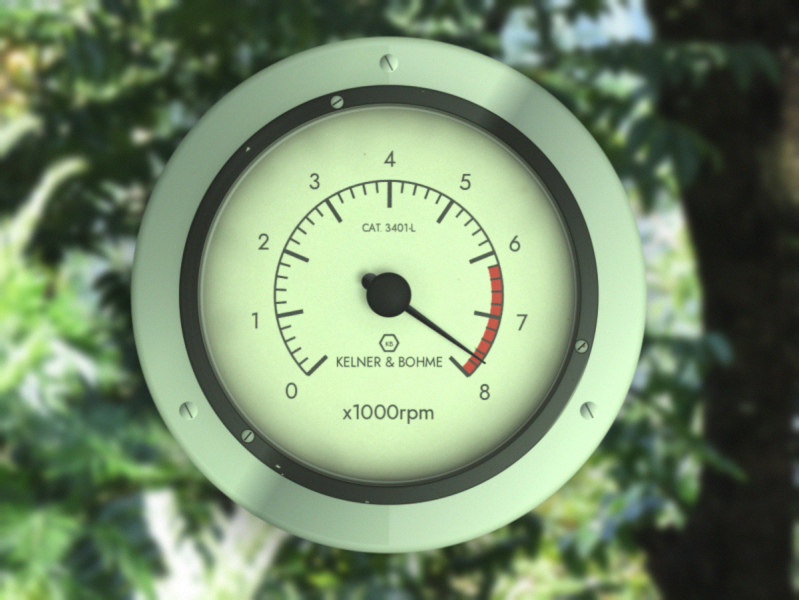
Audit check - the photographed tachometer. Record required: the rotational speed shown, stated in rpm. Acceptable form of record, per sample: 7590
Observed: 7700
